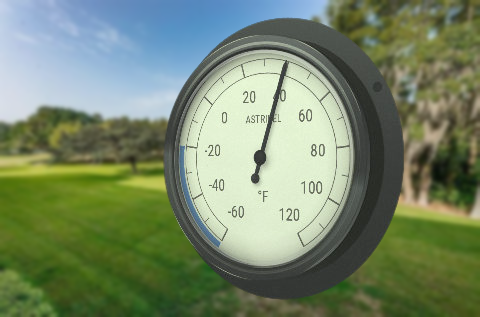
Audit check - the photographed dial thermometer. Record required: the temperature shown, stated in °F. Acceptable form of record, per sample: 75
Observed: 40
